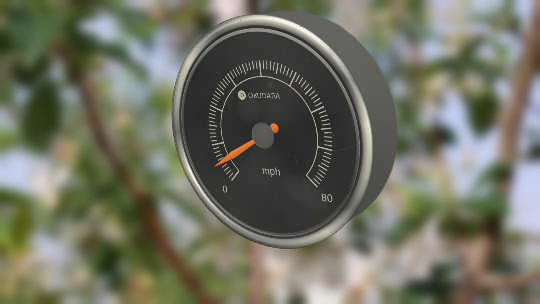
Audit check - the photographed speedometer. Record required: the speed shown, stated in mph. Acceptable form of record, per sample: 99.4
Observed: 5
